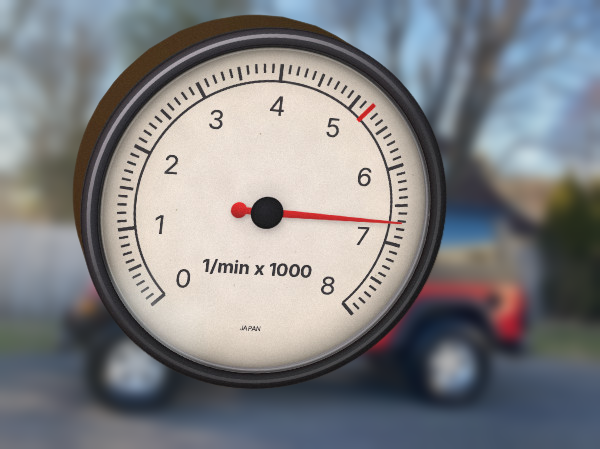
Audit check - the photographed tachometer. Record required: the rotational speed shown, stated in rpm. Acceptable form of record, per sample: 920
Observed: 6700
